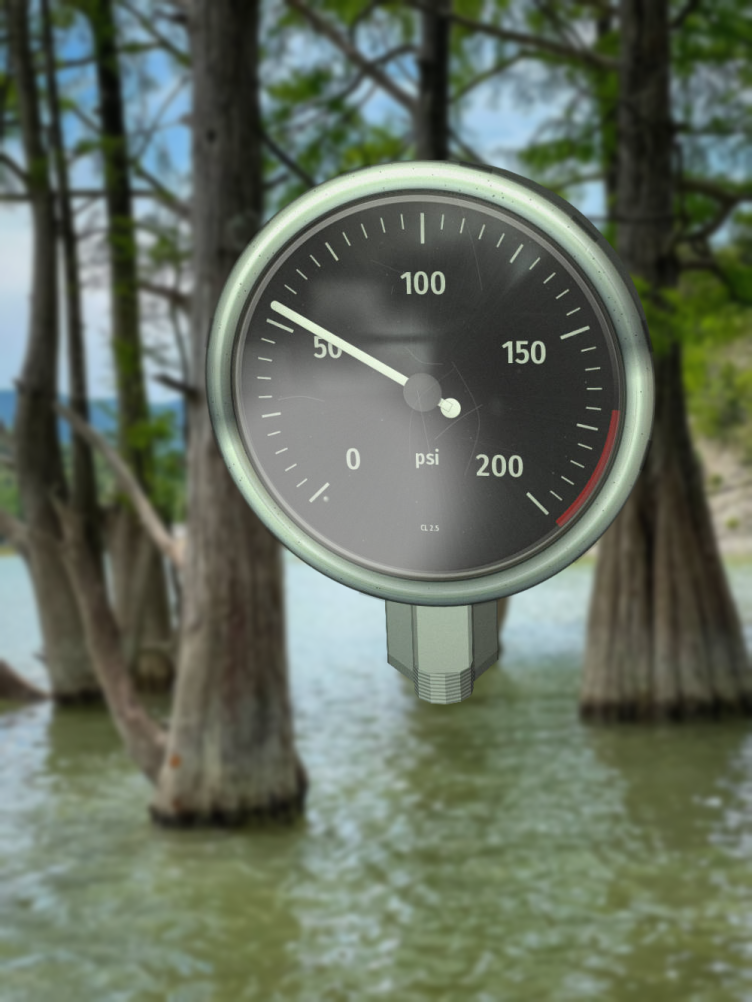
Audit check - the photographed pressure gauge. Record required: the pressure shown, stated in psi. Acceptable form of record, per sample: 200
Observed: 55
